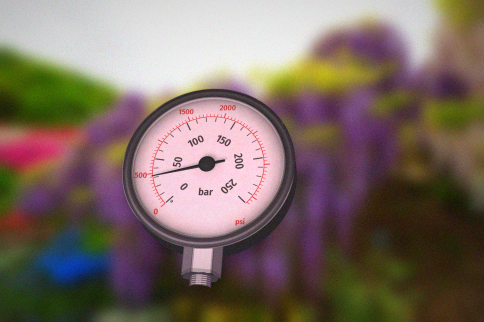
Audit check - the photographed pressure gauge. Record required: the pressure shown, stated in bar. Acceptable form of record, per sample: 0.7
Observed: 30
